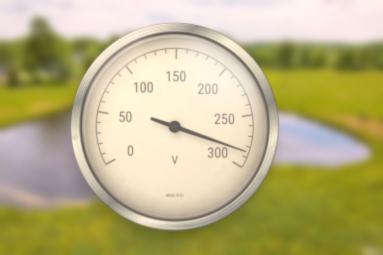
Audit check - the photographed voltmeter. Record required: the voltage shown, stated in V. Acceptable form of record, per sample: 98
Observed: 285
